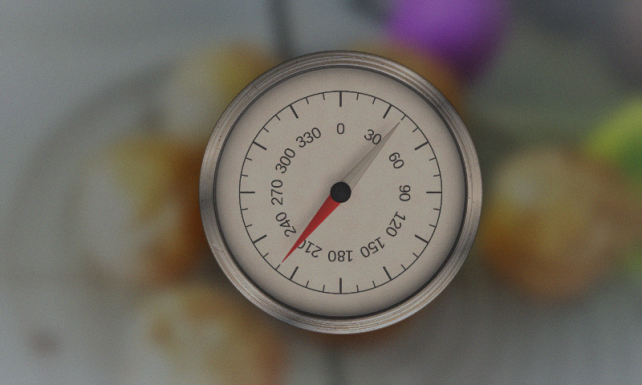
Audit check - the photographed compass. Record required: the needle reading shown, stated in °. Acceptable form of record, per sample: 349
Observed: 220
